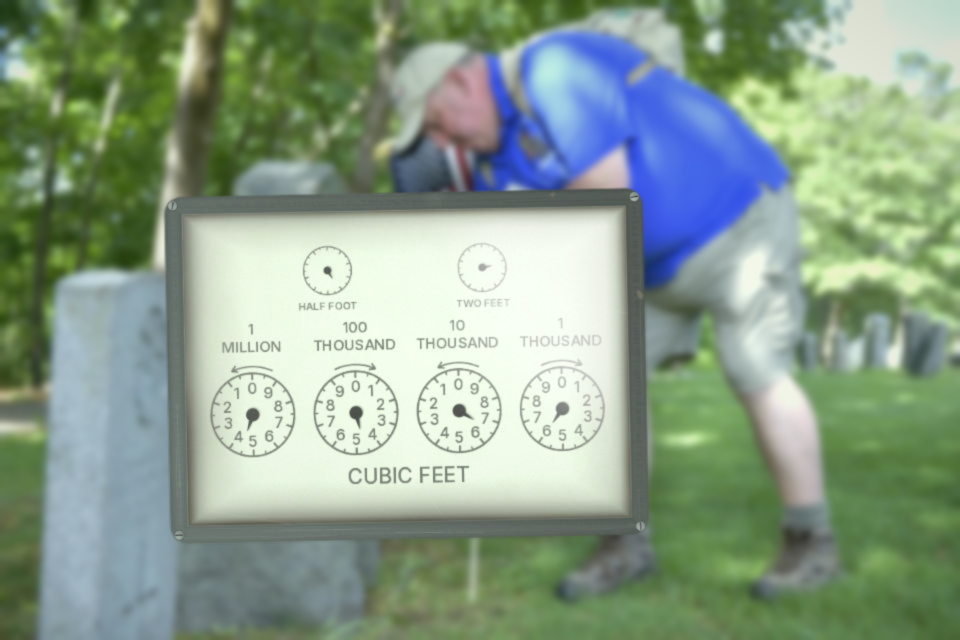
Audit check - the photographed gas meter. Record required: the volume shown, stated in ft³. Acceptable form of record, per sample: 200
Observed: 446600
